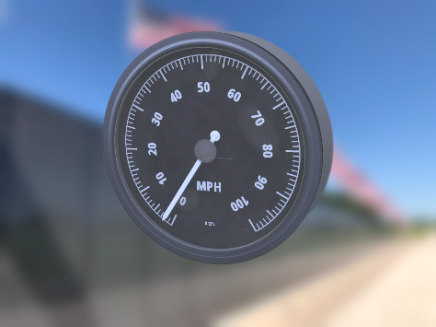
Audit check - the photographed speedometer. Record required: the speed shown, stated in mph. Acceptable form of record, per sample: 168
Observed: 2
